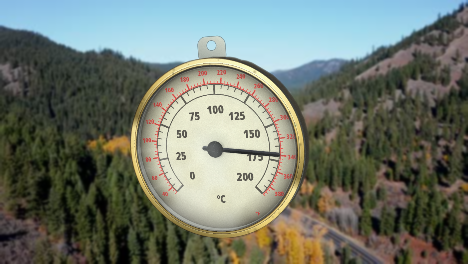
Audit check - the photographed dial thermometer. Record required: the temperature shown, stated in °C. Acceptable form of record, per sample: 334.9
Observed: 170
